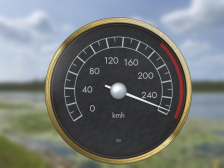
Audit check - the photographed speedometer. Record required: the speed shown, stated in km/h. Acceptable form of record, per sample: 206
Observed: 255
